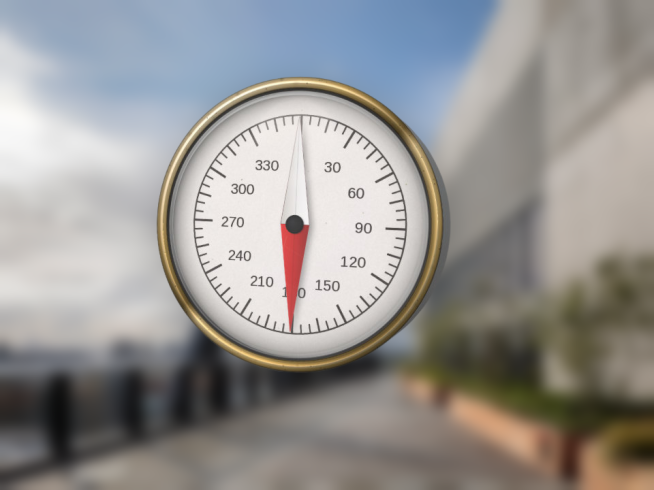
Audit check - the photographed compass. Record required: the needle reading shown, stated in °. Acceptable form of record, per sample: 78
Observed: 180
